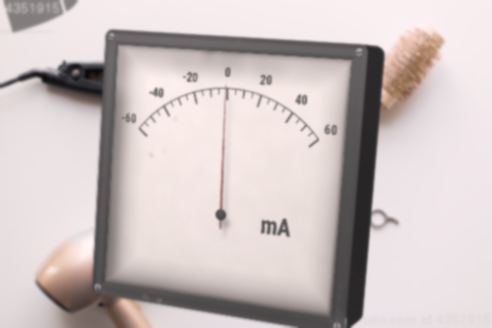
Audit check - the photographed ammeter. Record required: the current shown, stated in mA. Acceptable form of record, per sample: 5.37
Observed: 0
